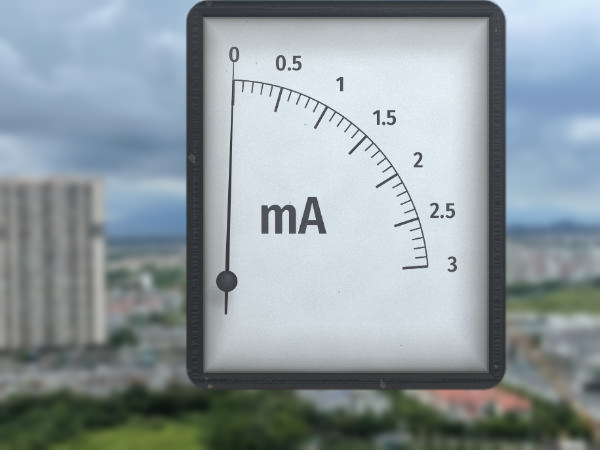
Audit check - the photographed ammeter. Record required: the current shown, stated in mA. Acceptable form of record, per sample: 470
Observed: 0
